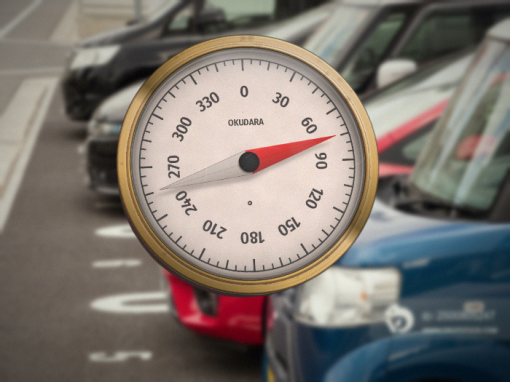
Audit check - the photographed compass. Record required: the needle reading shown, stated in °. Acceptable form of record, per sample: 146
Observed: 75
